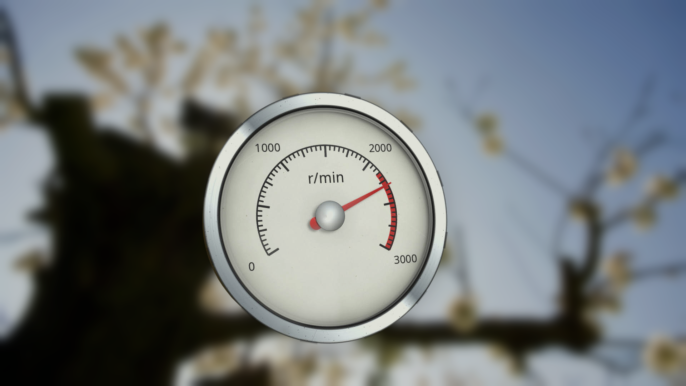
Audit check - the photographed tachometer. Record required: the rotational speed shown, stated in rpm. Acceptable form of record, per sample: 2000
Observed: 2300
